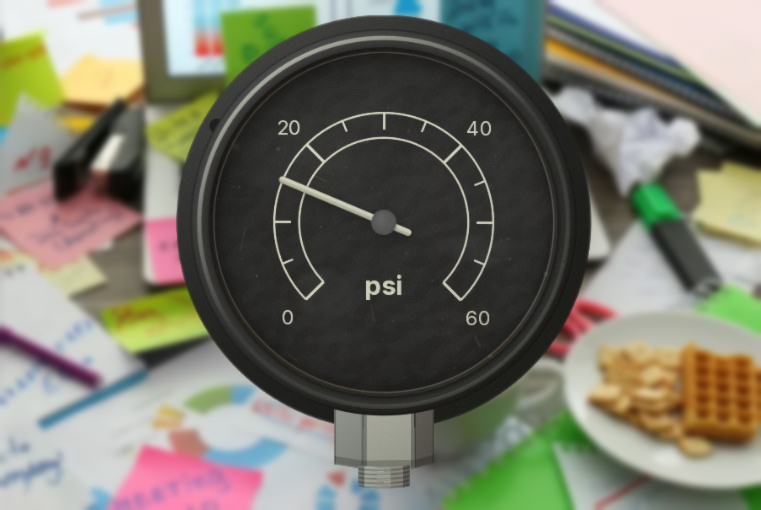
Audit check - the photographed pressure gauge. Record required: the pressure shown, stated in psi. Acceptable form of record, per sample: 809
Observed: 15
